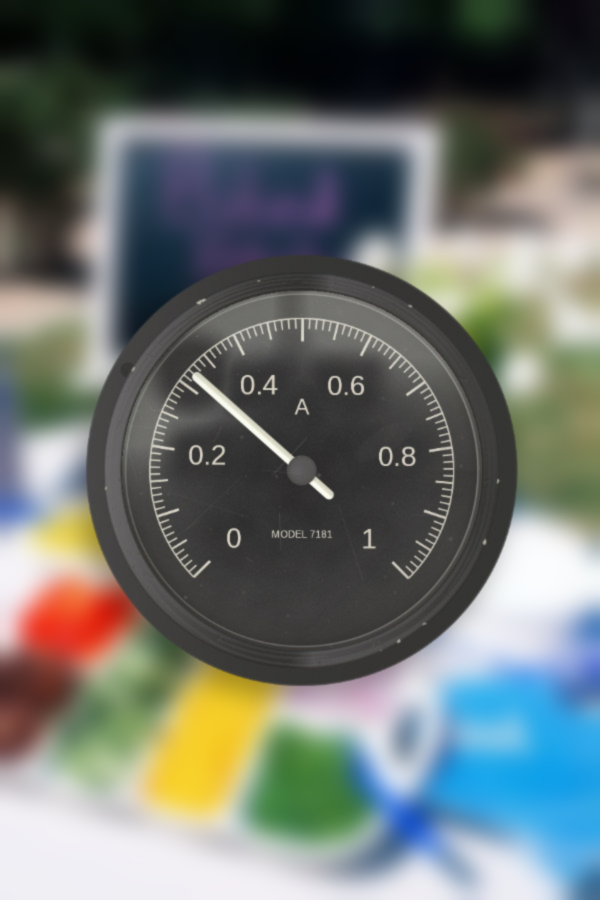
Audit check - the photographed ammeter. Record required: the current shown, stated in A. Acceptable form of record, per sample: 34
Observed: 0.32
